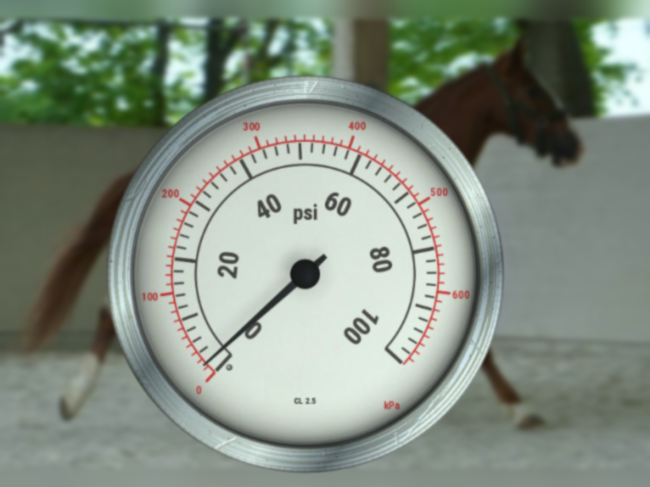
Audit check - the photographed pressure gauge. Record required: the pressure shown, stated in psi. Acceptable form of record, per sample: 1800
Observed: 2
